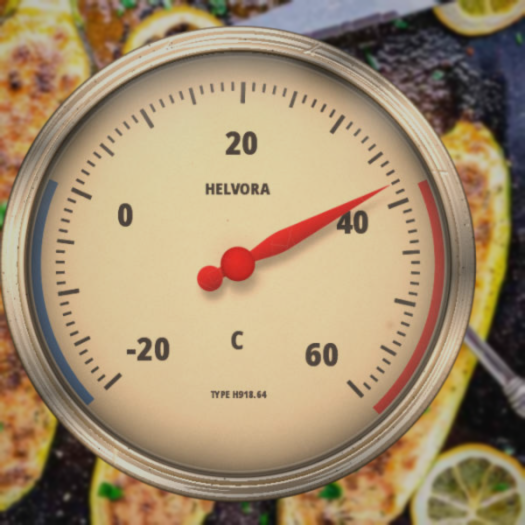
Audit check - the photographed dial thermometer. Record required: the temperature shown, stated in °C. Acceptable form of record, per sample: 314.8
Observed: 38
